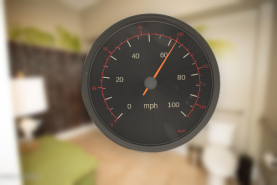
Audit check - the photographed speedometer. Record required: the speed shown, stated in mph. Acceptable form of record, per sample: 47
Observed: 62.5
